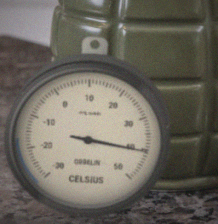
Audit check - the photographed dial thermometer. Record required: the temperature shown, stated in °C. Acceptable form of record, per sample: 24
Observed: 40
